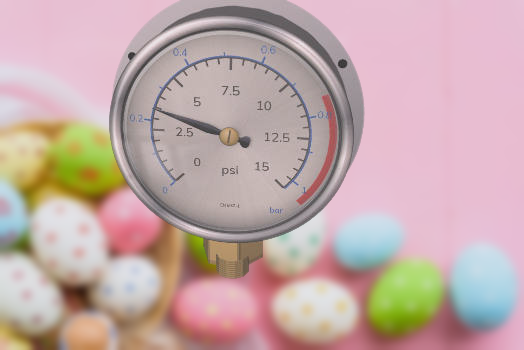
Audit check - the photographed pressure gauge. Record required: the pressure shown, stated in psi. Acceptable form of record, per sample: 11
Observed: 3.5
